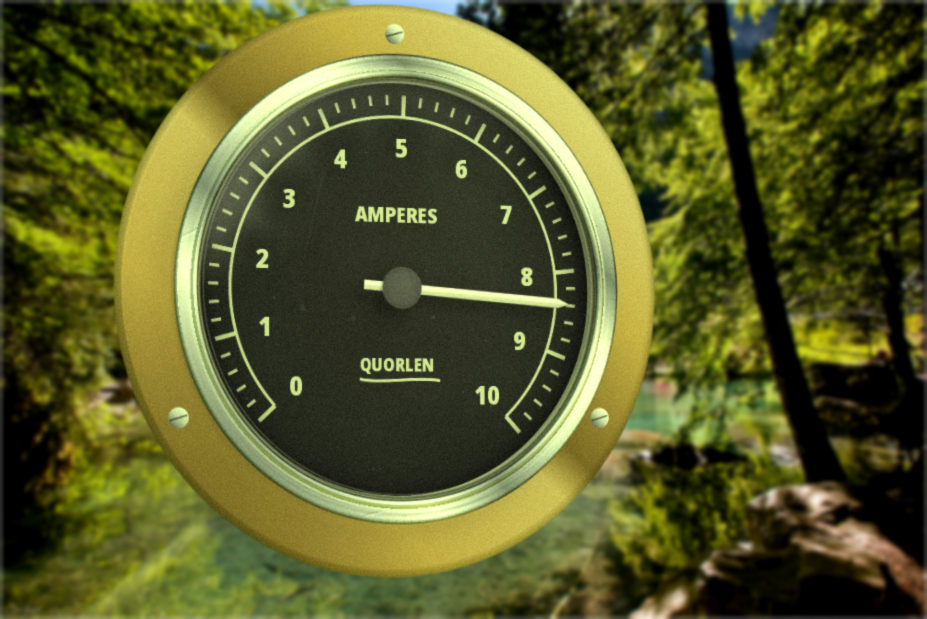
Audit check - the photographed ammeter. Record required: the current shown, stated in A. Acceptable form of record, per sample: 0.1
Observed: 8.4
